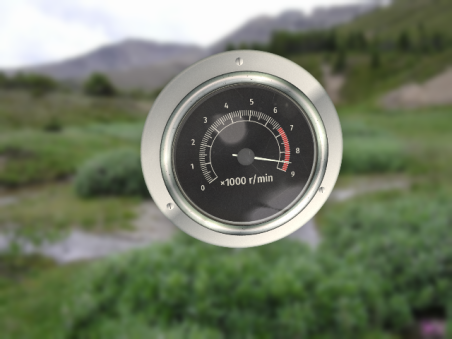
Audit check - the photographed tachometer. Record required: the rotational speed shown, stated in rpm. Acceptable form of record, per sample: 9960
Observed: 8500
